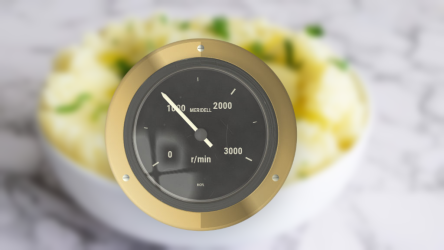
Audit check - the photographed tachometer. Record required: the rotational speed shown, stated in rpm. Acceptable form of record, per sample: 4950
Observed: 1000
